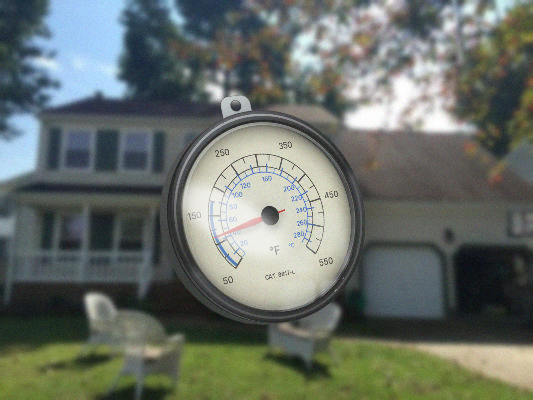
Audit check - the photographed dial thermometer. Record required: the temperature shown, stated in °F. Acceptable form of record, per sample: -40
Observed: 112.5
